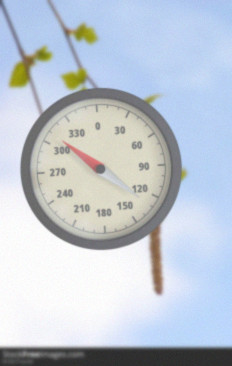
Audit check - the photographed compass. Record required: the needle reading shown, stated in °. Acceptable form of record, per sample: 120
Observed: 310
